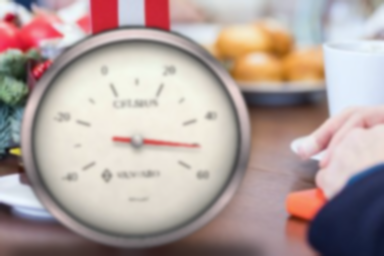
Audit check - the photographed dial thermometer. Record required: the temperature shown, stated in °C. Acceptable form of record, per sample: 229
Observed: 50
